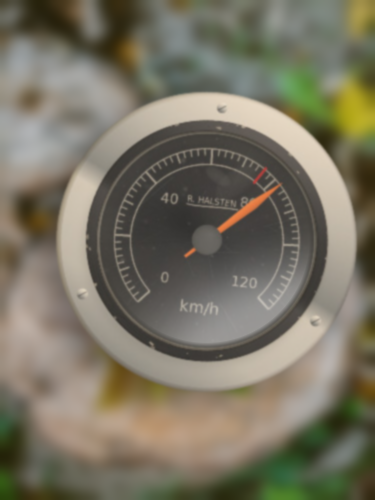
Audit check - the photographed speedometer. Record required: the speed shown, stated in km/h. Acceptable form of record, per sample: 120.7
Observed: 82
